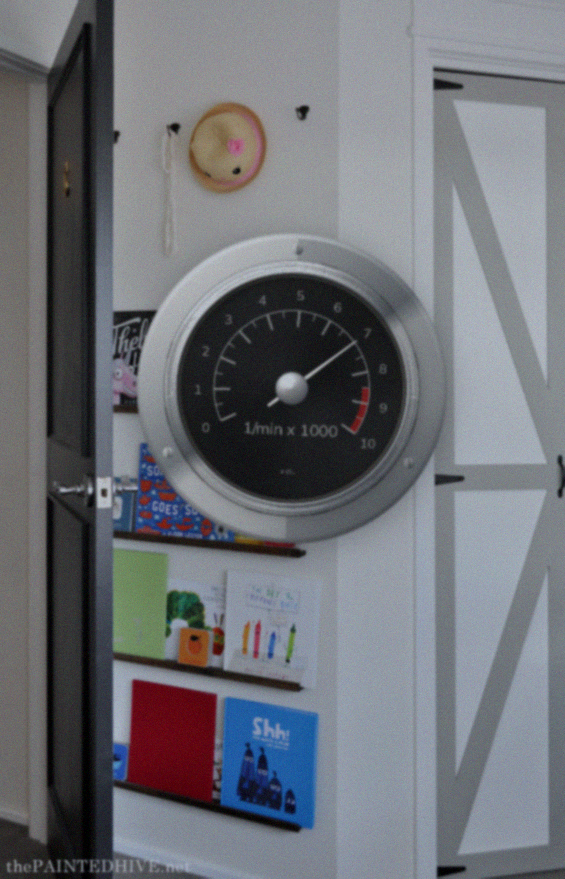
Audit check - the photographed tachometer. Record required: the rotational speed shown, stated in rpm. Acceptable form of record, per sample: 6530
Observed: 7000
